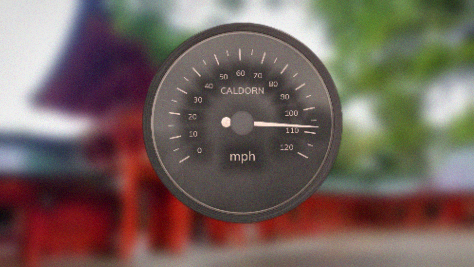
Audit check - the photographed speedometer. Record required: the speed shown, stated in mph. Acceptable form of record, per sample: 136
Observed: 107.5
